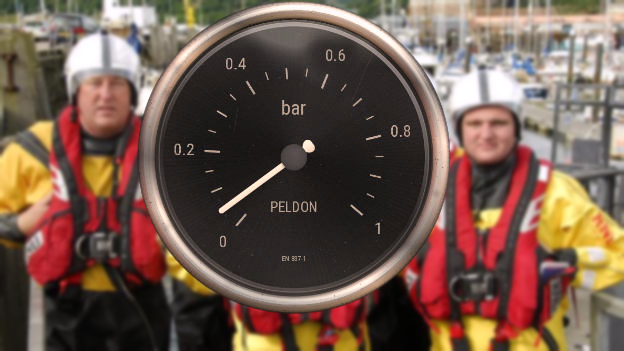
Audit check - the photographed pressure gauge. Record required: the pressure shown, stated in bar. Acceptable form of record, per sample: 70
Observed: 0.05
